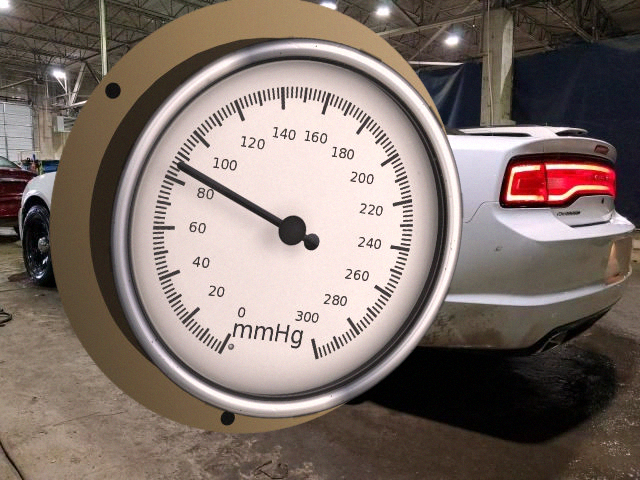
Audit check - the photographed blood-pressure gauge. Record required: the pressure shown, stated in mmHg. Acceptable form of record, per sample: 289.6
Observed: 86
